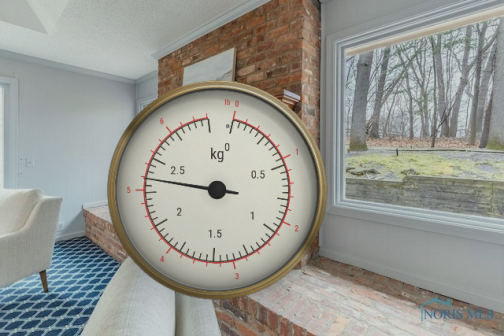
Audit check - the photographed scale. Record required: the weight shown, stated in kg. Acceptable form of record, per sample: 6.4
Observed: 2.35
